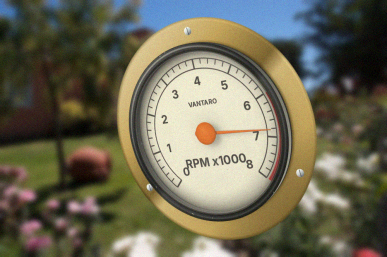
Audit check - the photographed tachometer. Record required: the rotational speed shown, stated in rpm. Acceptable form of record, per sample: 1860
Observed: 6800
